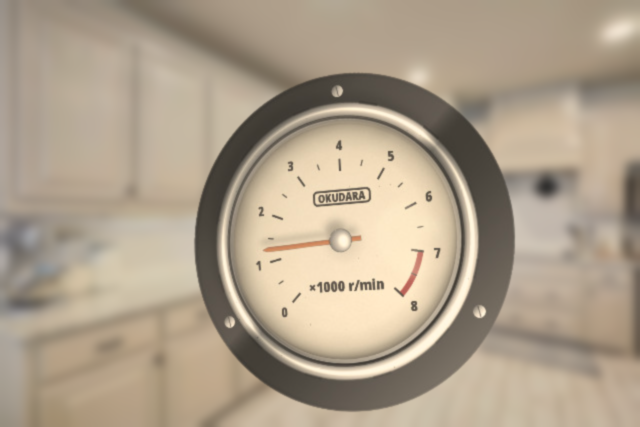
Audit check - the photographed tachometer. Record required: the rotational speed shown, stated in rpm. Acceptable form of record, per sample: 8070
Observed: 1250
